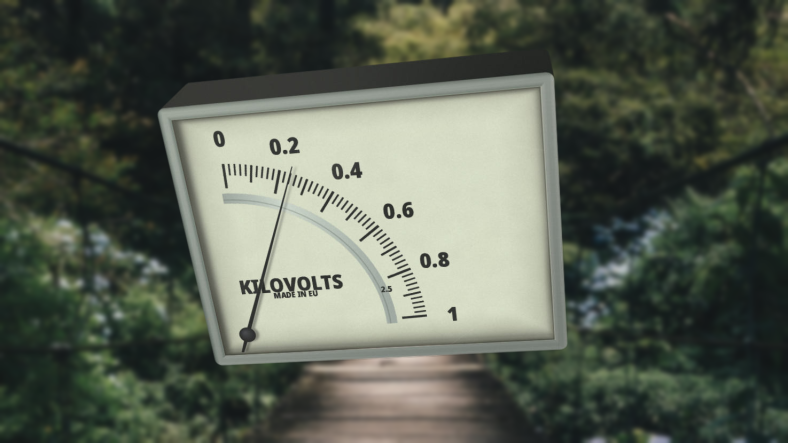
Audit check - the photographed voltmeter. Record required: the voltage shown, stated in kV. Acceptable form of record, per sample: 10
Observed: 0.24
